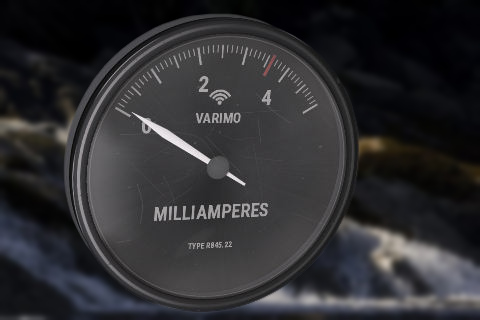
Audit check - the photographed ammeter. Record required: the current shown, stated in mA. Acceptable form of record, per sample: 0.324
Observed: 0.1
